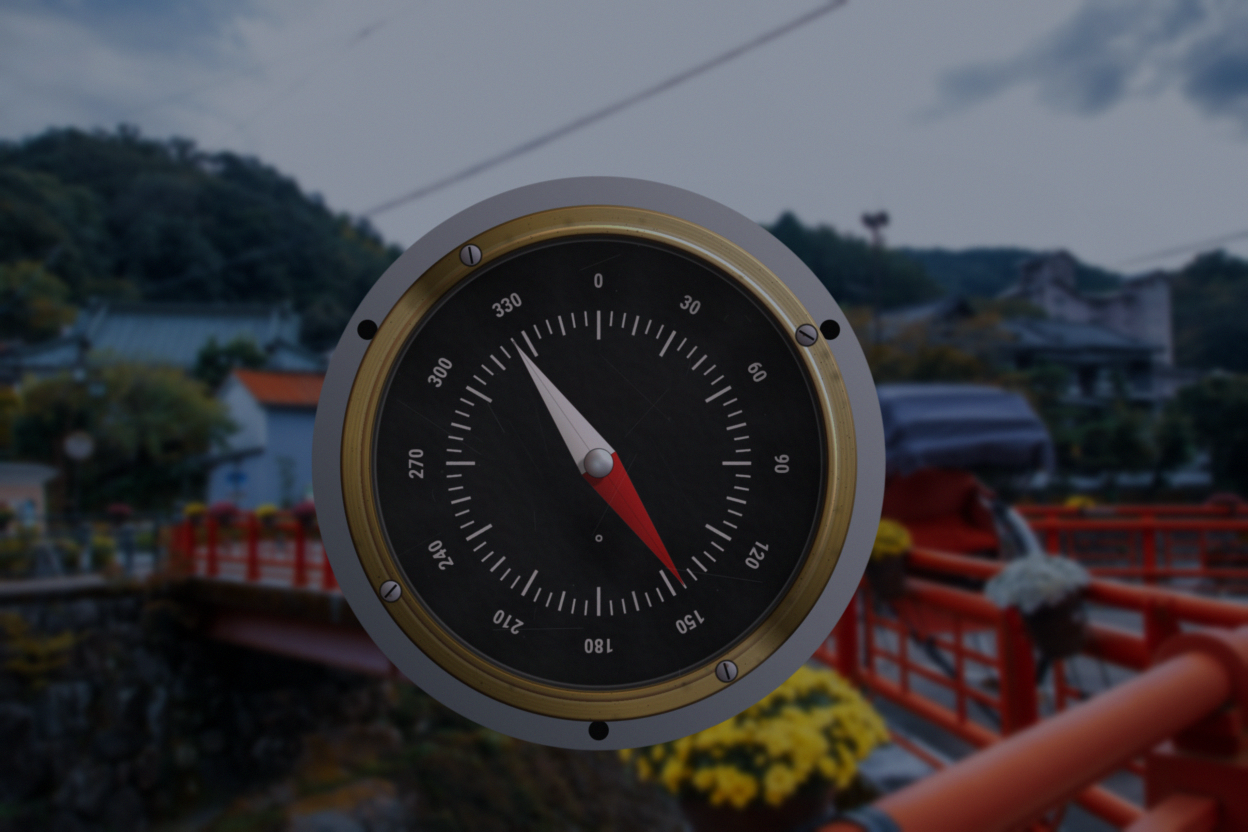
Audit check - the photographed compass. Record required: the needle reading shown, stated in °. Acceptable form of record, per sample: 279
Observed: 145
